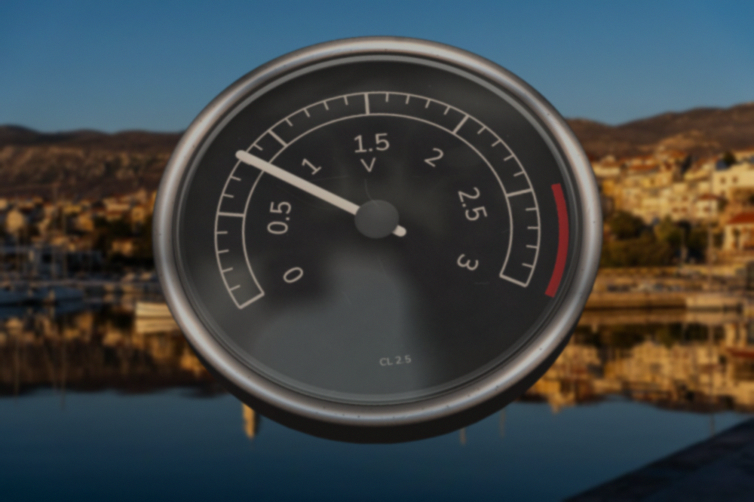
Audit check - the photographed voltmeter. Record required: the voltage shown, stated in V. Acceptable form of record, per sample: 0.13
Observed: 0.8
